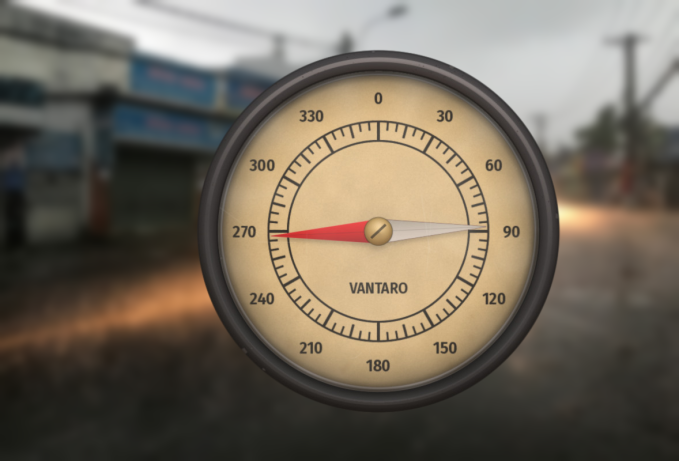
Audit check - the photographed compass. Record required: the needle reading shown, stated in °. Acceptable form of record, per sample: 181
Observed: 267.5
